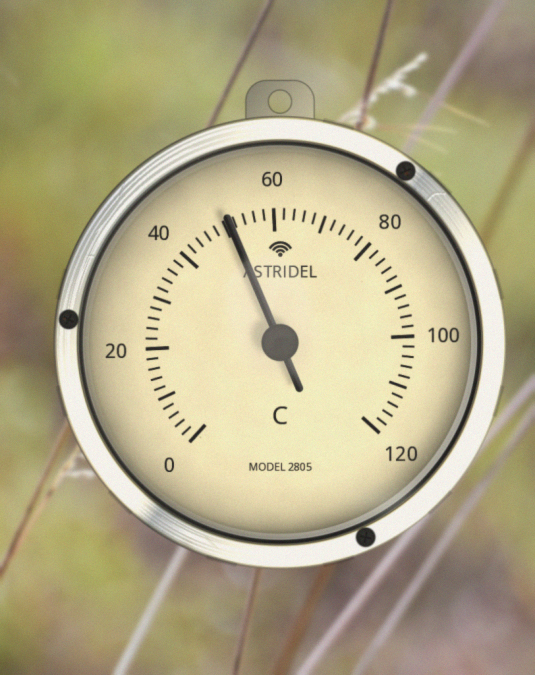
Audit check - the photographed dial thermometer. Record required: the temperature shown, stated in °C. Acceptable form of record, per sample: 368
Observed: 51
